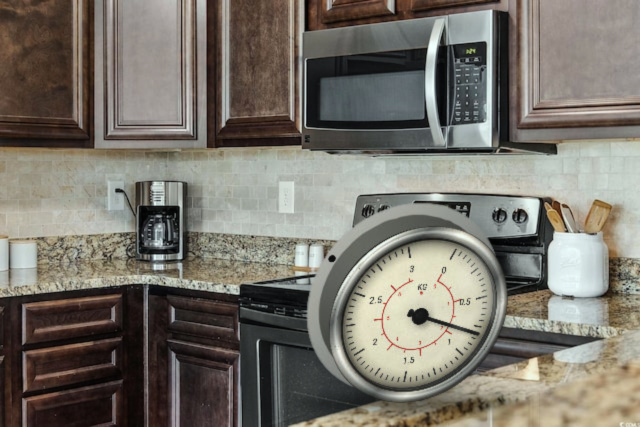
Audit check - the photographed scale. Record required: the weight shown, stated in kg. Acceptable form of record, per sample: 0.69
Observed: 0.8
